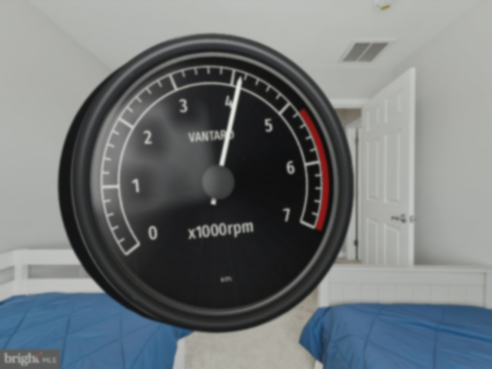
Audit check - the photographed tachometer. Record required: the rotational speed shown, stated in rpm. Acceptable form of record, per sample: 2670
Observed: 4100
